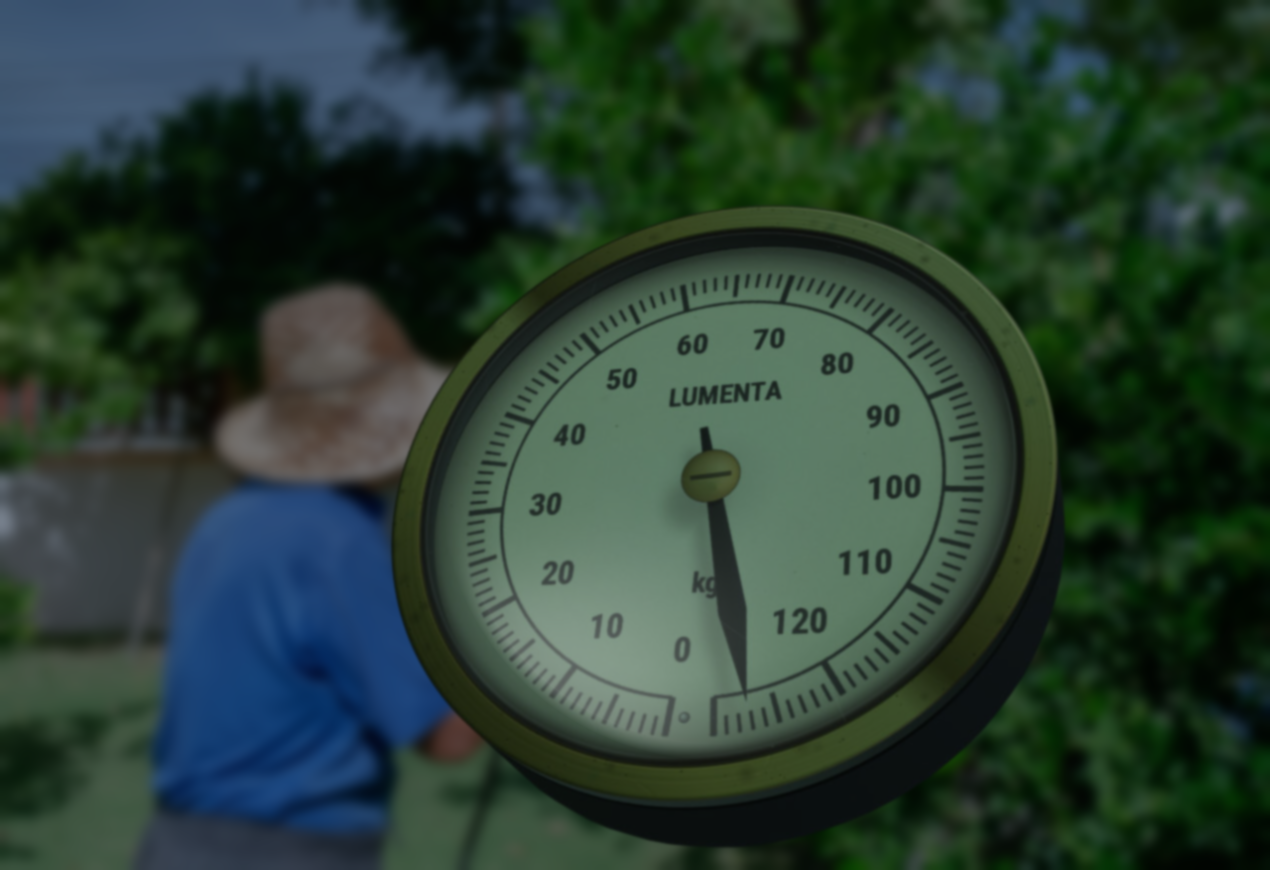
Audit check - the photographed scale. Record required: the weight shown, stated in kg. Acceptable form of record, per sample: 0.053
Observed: 127
